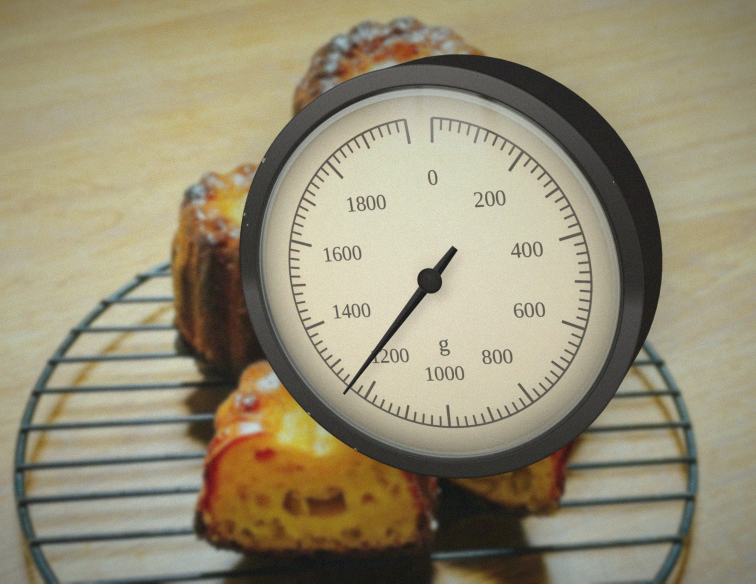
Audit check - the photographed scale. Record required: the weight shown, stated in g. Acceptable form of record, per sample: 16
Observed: 1240
